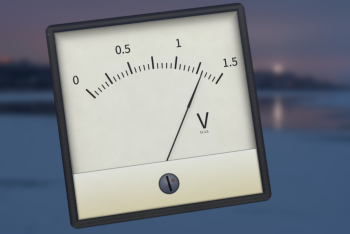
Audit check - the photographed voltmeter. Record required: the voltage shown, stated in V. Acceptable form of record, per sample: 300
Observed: 1.3
